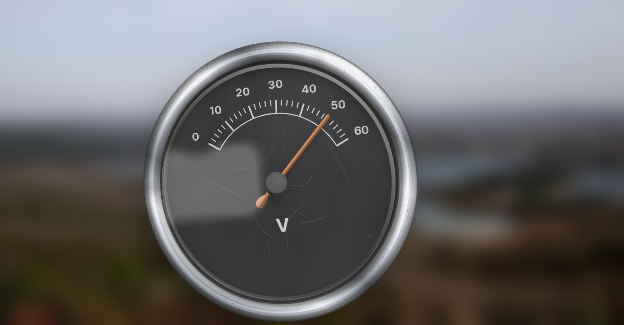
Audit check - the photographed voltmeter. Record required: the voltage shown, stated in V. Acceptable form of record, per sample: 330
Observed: 50
